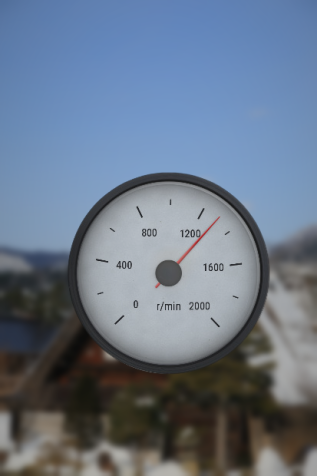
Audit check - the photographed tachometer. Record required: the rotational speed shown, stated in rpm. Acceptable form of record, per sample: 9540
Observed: 1300
